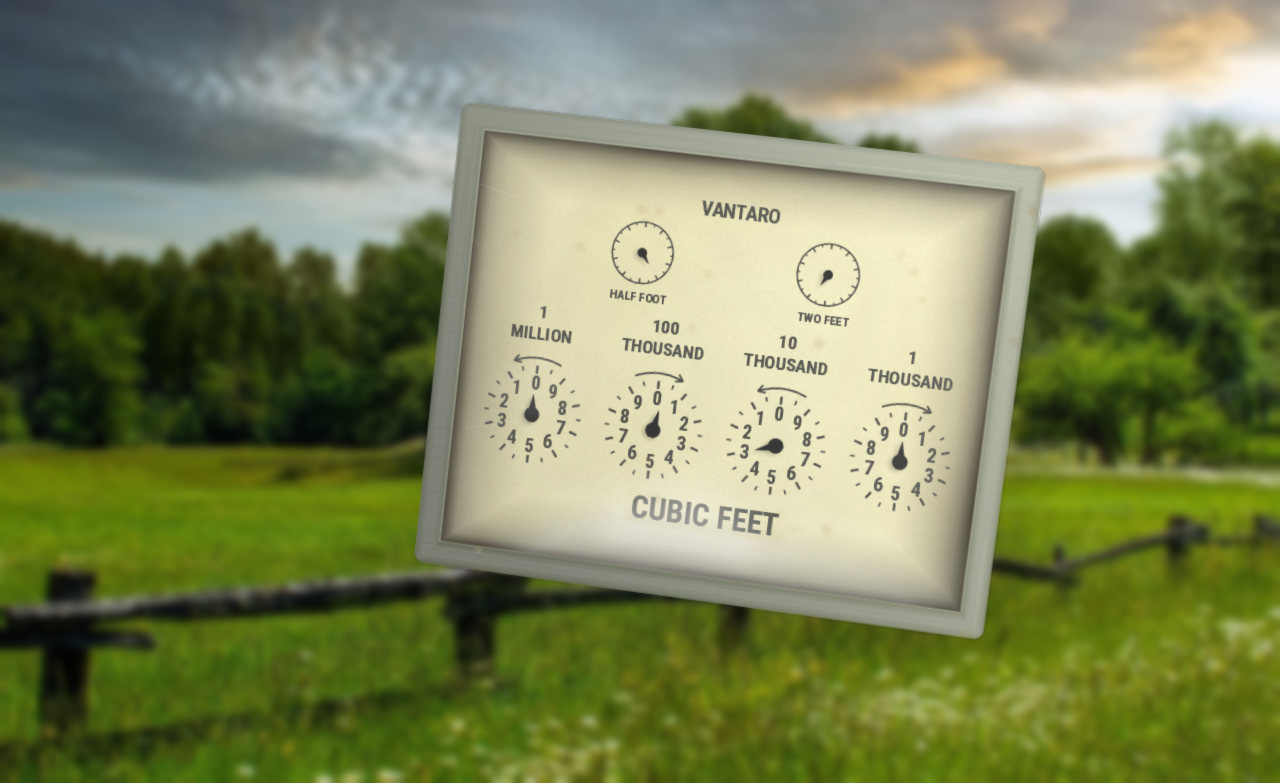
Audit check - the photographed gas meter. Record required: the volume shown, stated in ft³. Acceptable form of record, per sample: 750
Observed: 3000
